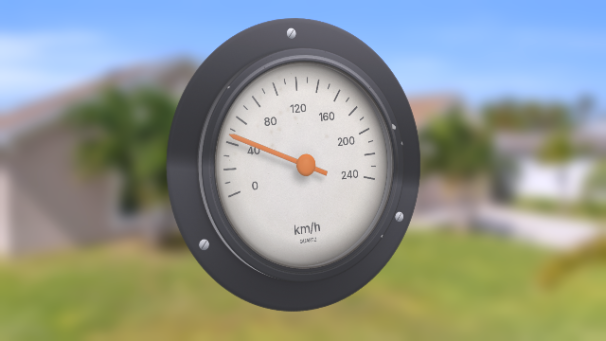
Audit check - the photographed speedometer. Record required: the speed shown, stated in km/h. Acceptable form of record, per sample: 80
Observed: 45
